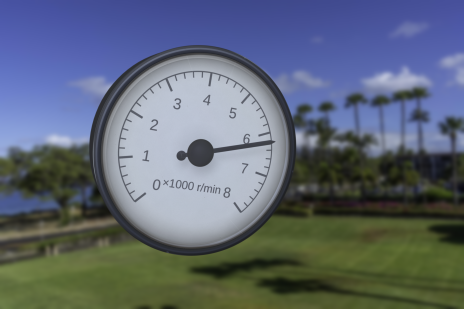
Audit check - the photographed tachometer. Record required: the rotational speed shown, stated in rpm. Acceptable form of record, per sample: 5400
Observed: 6200
